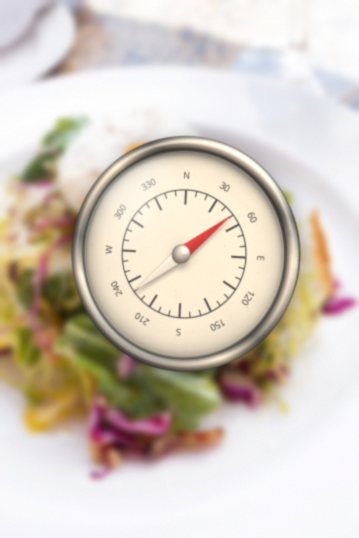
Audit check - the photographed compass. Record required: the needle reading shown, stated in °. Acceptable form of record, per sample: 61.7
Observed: 50
